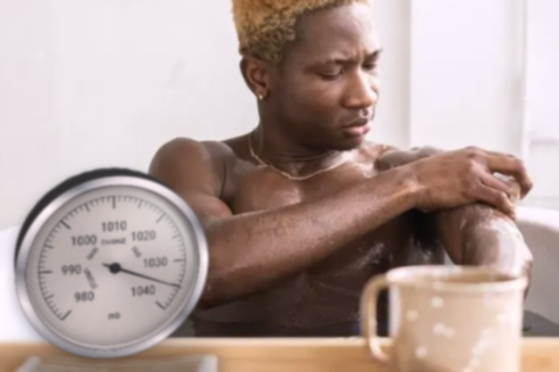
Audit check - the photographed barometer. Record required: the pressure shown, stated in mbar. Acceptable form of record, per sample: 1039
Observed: 1035
